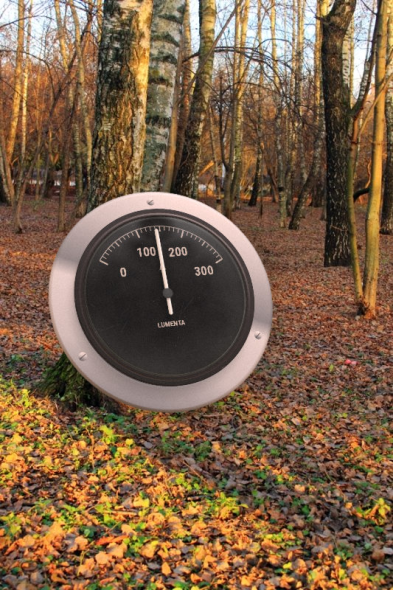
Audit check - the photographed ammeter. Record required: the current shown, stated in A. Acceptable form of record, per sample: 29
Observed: 140
